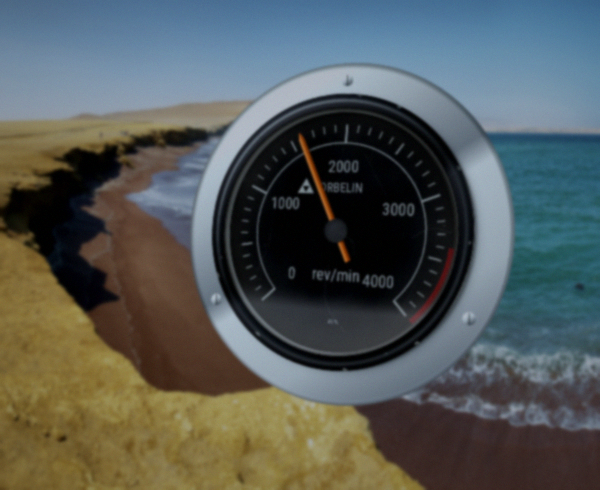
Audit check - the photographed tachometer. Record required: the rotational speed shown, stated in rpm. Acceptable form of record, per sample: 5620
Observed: 1600
